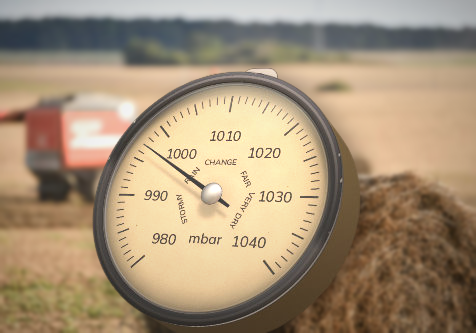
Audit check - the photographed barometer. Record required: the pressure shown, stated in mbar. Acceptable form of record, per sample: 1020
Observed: 997
